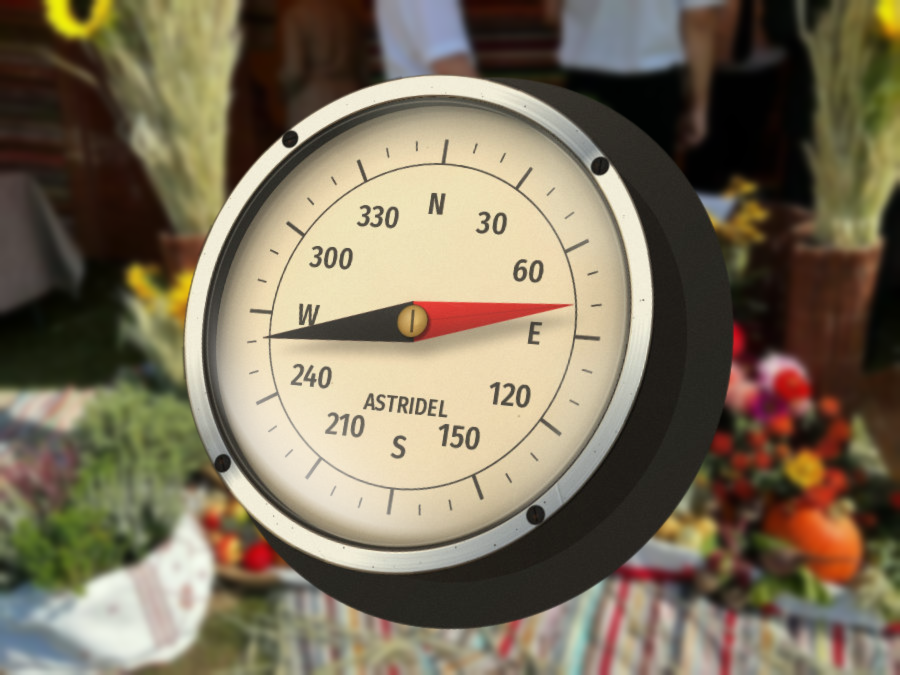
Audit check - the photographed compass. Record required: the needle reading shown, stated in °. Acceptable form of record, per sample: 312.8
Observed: 80
